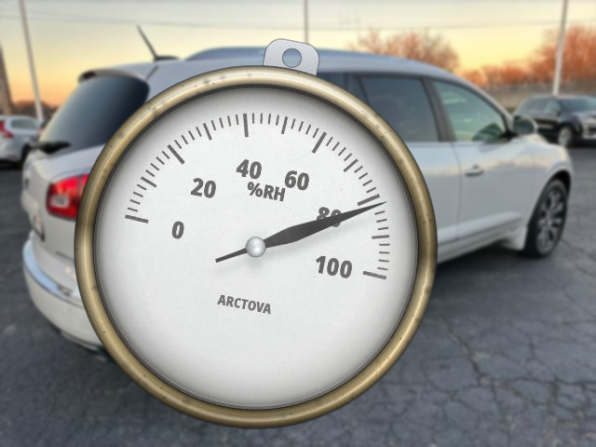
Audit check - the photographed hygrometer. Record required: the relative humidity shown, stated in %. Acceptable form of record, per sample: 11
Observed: 82
